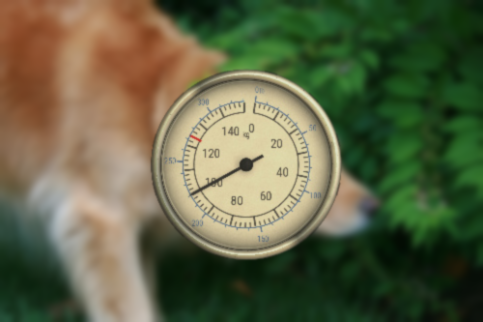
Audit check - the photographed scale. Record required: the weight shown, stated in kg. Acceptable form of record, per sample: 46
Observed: 100
